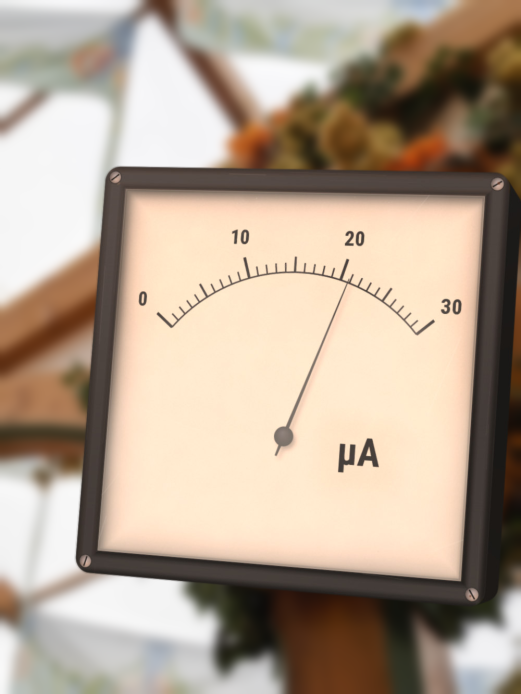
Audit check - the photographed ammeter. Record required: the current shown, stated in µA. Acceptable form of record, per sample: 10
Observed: 21
